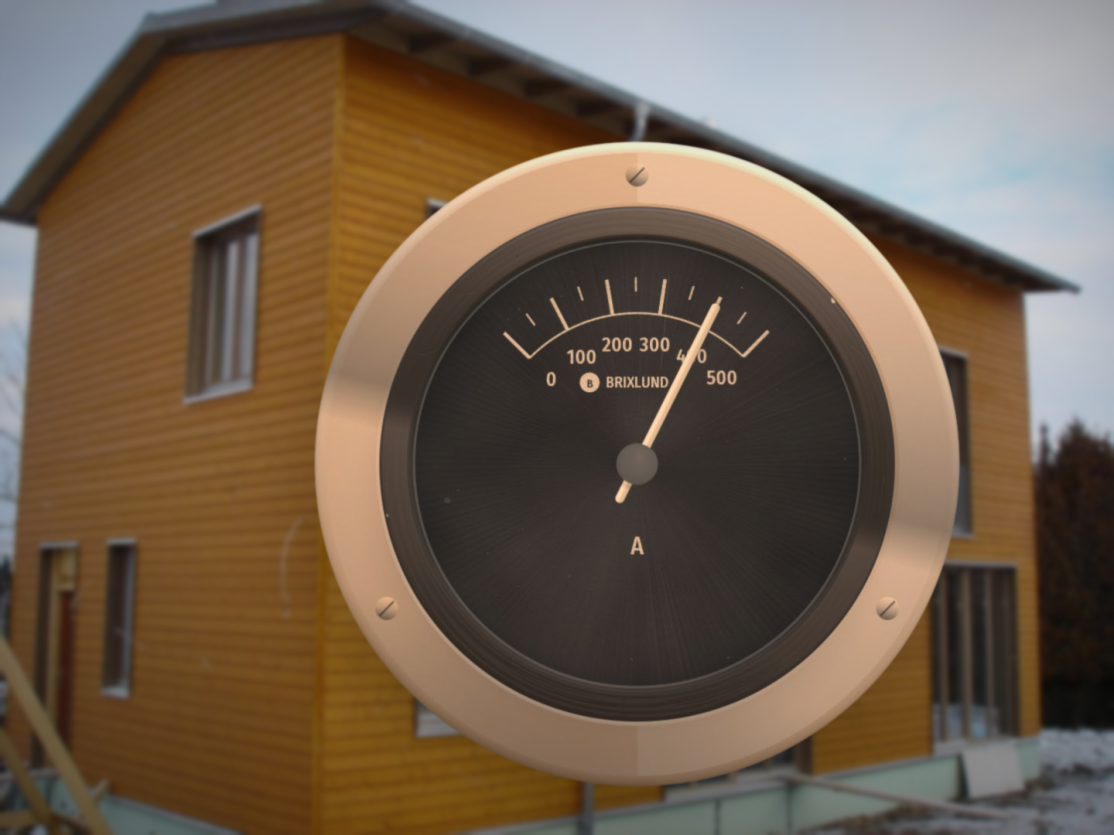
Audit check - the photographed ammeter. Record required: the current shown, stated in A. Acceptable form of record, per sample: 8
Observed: 400
